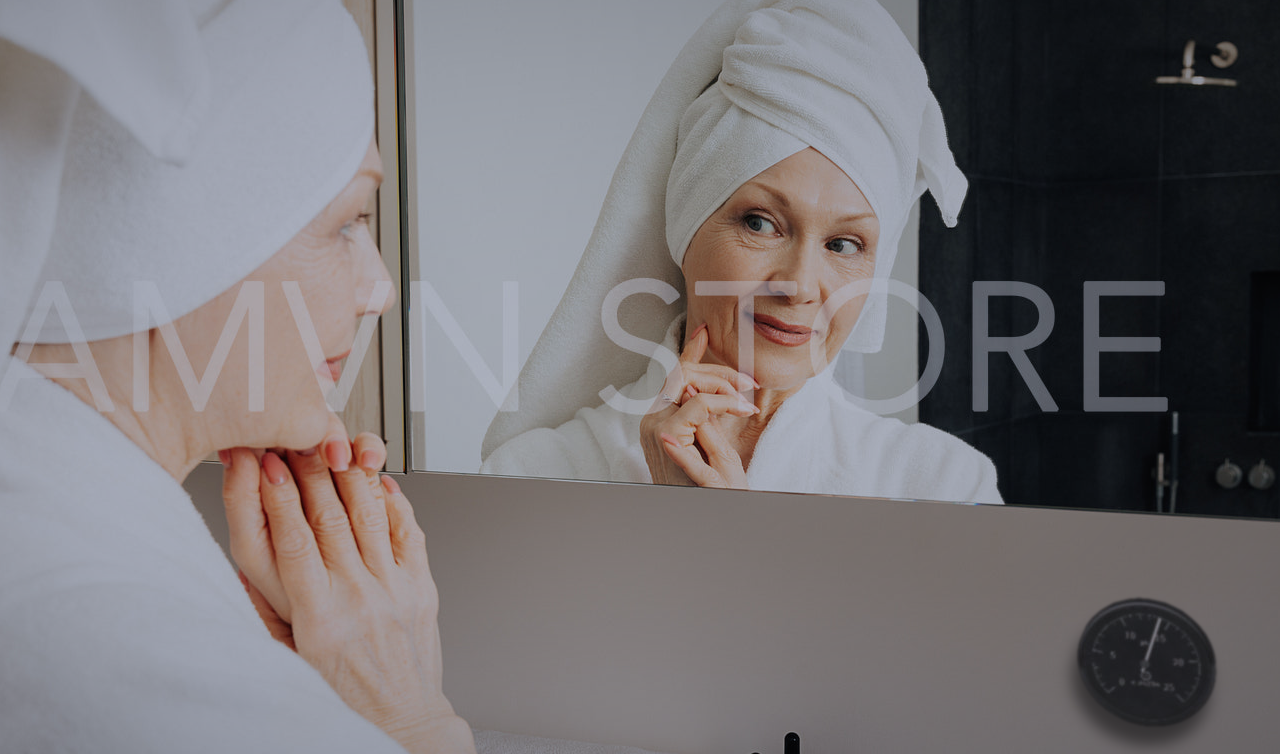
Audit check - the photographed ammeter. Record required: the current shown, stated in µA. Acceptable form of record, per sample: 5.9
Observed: 14
